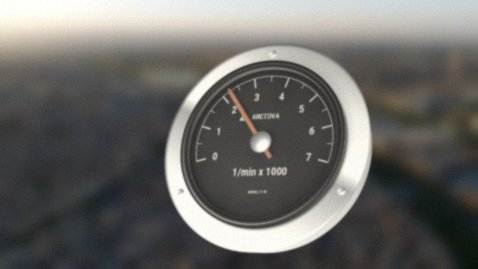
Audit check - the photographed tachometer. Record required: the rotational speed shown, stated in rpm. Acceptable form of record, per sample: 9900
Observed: 2250
